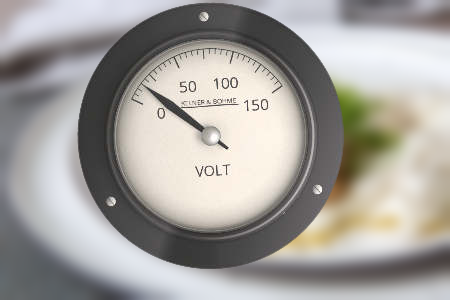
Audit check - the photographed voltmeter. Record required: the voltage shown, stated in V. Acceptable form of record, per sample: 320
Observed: 15
